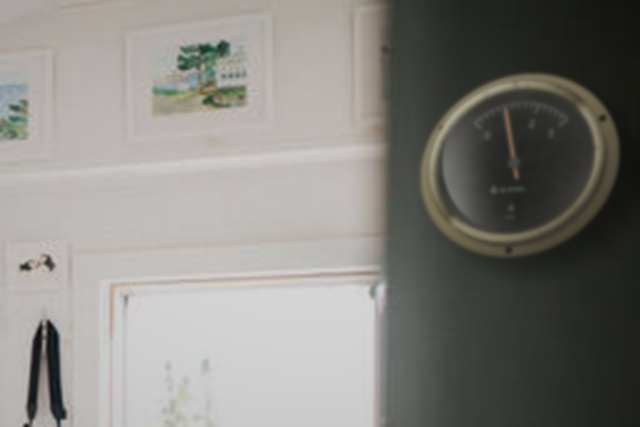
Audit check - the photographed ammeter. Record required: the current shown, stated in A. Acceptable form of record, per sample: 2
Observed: 1
